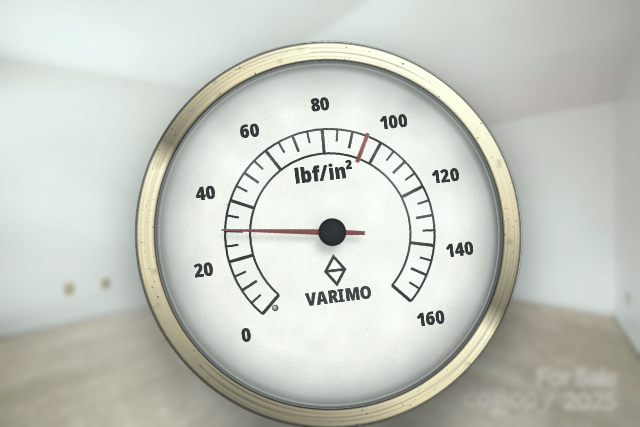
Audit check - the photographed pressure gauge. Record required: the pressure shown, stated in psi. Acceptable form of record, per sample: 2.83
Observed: 30
